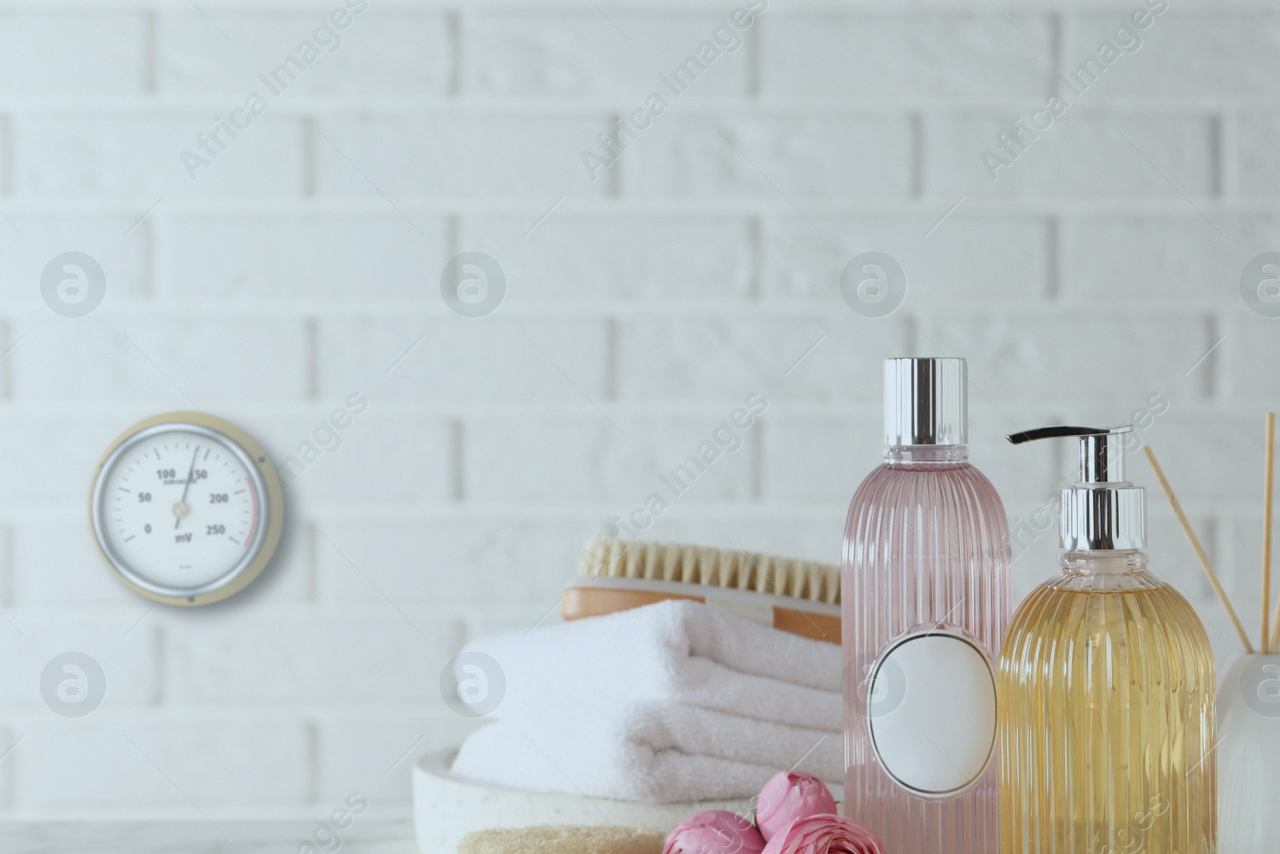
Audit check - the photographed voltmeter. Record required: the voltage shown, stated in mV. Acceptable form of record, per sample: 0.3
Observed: 140
